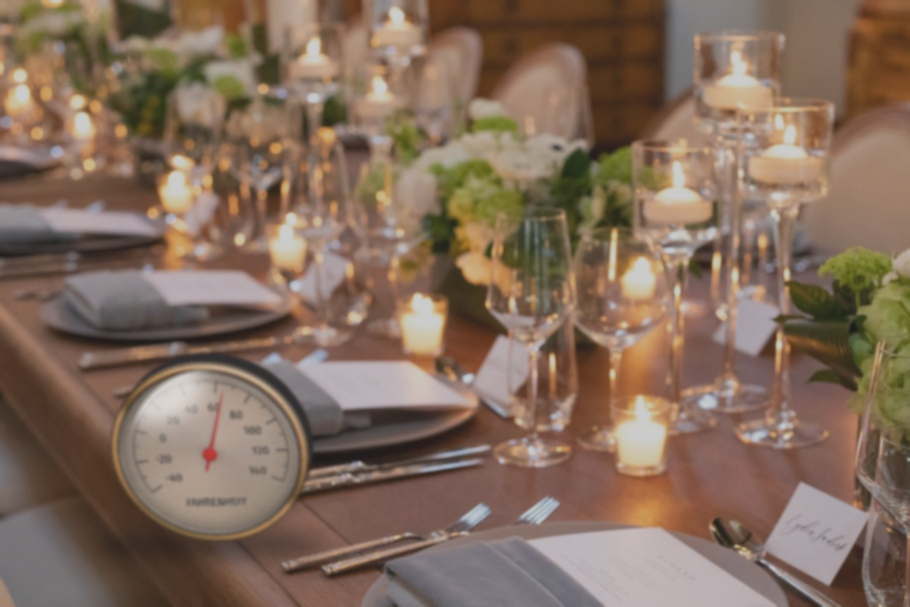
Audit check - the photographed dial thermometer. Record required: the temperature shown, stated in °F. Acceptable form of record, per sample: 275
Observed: 65
